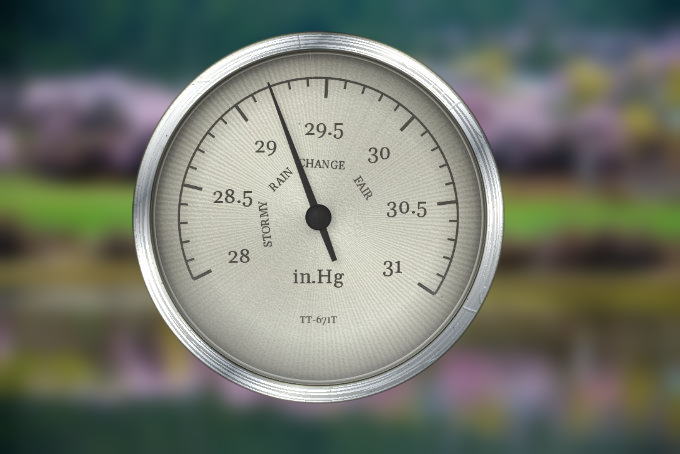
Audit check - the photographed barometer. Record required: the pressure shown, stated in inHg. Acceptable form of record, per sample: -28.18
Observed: 29.2
